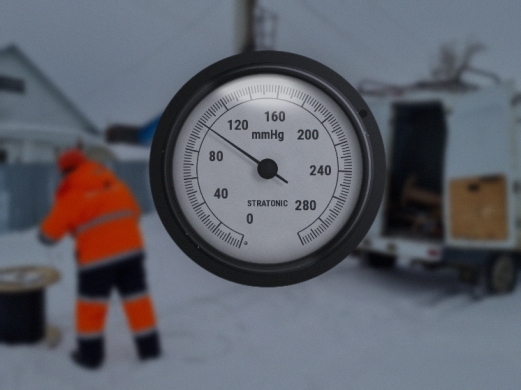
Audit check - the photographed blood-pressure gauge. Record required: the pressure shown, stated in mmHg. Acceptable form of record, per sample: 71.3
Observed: 100
